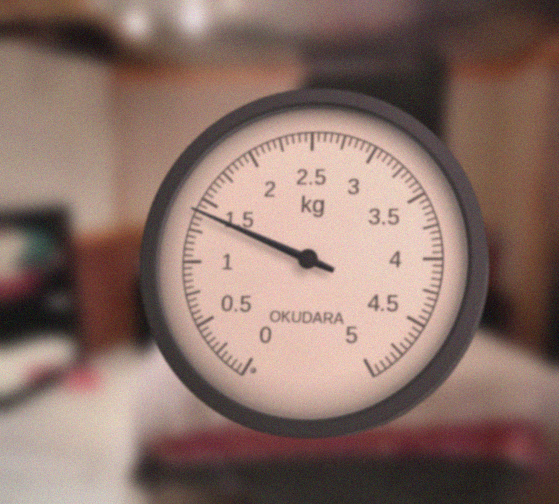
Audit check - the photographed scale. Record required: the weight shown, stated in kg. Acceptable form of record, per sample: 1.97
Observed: 1.4
